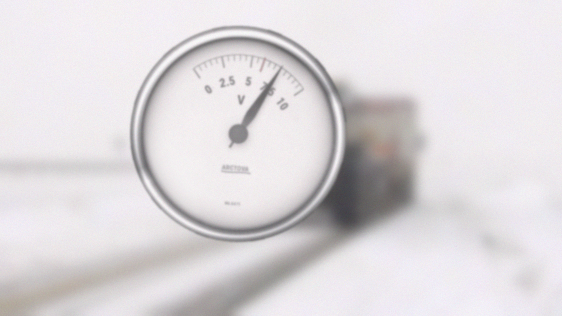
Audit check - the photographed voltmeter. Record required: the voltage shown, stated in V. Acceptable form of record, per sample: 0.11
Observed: 7.5
